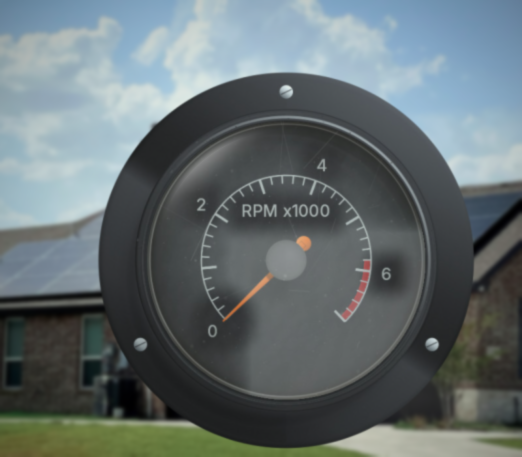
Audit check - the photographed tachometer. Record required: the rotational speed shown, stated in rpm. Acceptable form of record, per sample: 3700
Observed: 0
